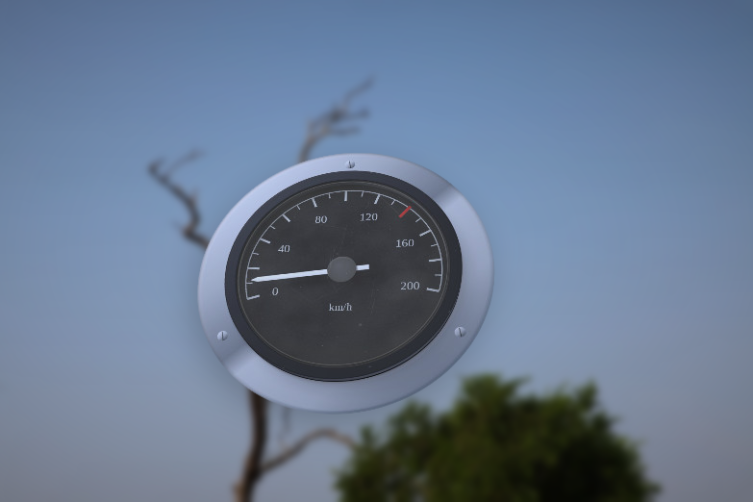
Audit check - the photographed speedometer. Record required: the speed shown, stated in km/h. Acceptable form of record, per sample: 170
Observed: 10
